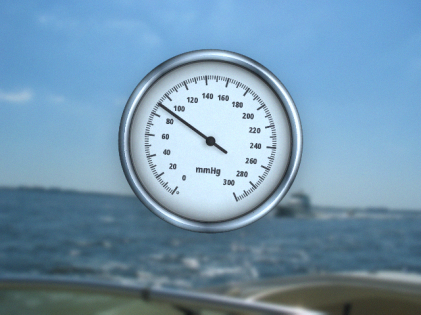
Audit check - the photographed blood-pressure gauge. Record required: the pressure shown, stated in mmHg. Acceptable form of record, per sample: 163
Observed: 90
